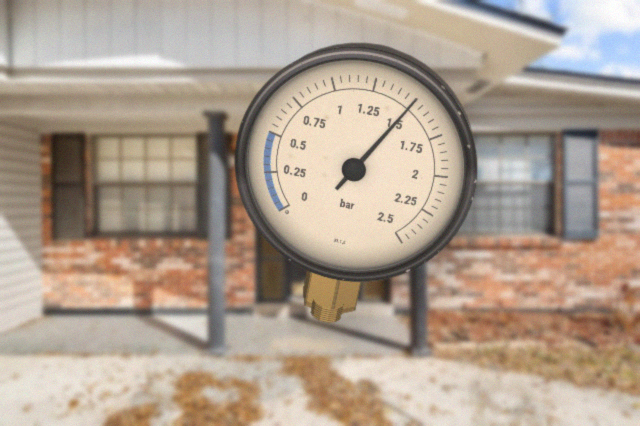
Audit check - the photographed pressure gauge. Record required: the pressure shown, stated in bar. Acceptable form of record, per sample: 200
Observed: 1.5
